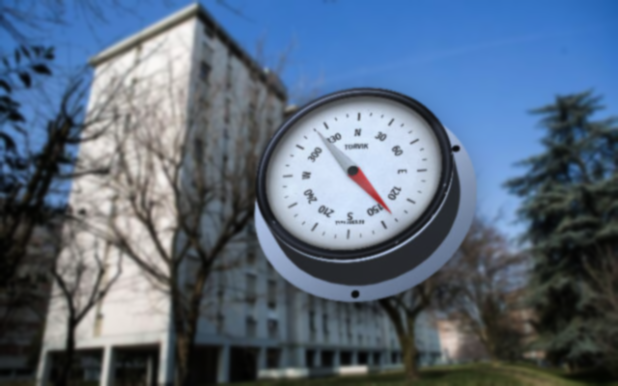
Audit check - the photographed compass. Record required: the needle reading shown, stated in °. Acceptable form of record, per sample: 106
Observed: 140
